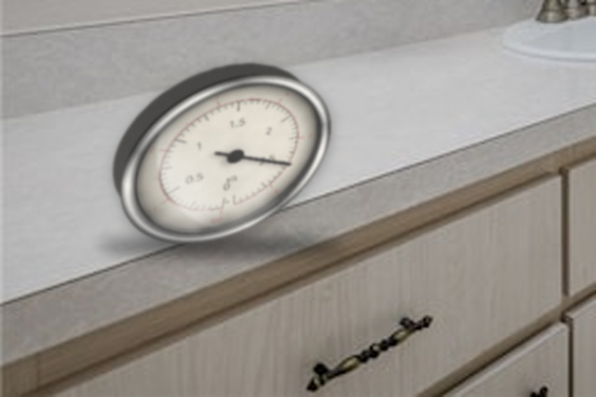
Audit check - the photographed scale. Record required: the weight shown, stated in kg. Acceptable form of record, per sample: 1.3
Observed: 2.5
